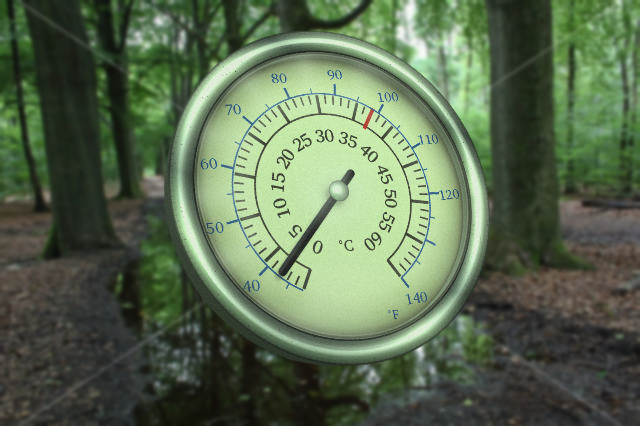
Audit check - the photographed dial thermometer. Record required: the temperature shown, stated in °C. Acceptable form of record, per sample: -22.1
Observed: 3
